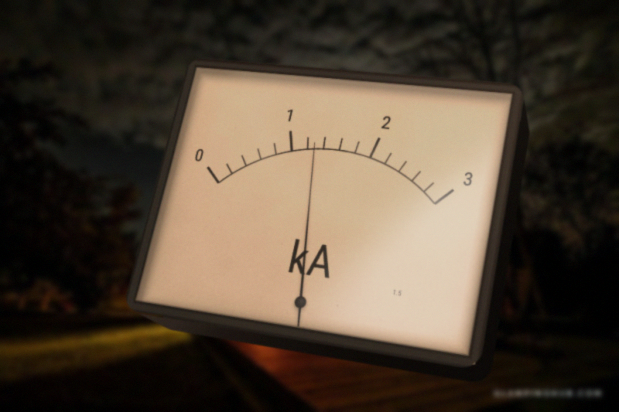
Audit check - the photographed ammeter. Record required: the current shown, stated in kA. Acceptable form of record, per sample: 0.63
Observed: 1.3
